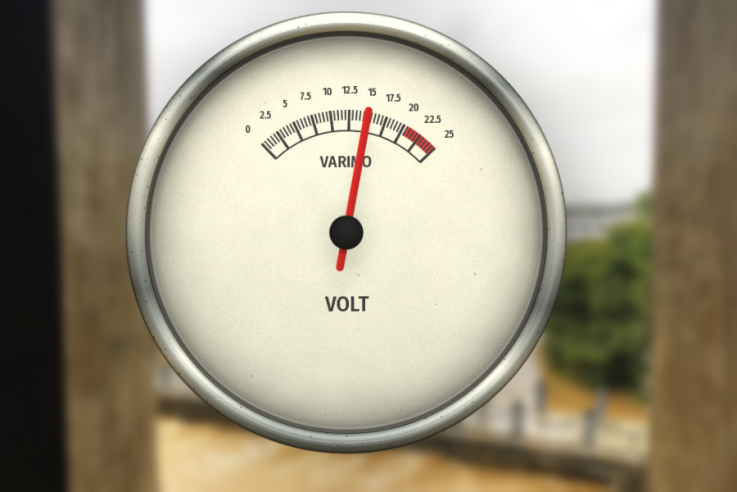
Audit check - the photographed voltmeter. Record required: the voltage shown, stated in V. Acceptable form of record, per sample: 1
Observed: 15
